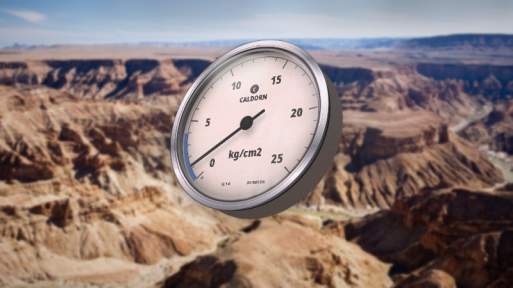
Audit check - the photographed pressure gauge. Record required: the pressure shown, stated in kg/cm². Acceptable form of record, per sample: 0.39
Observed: 1
